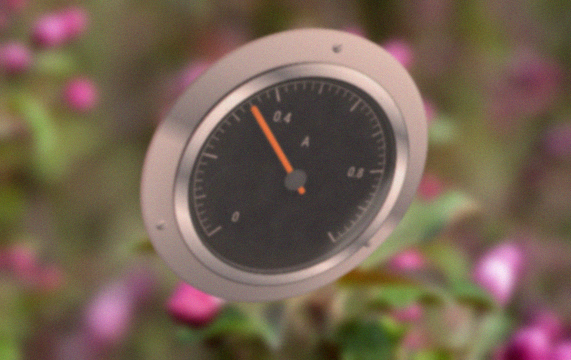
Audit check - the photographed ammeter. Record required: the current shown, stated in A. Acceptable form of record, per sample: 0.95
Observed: 0.34
